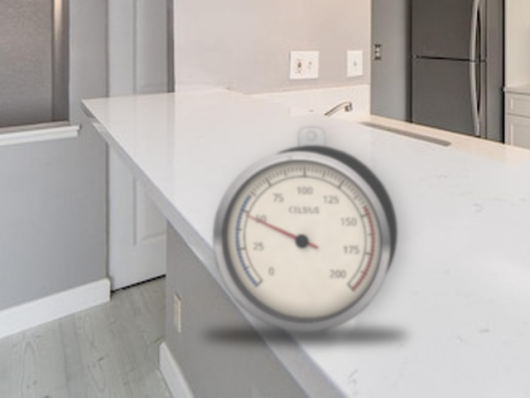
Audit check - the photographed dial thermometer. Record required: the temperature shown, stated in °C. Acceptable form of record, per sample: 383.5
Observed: 50
